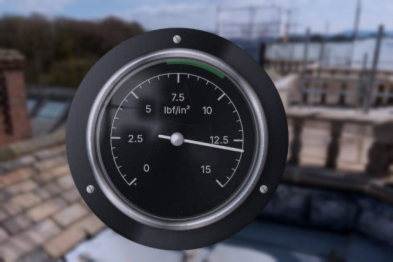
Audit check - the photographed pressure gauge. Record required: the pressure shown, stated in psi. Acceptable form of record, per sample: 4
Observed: 13
